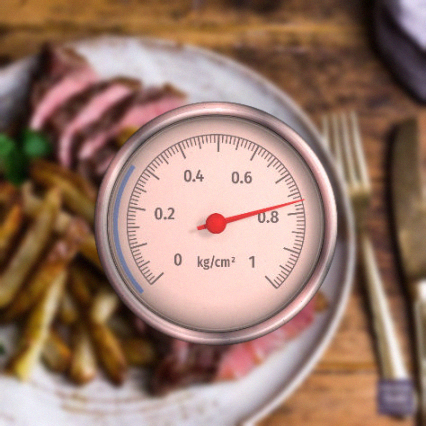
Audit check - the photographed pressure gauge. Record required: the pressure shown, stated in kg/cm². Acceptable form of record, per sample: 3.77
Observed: 0.77
